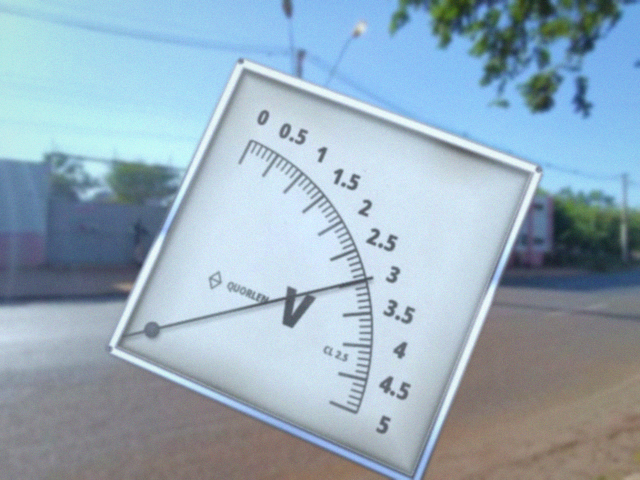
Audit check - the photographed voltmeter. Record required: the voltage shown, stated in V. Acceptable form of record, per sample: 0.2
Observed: 3
